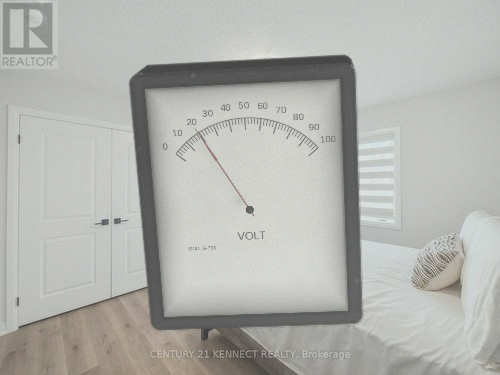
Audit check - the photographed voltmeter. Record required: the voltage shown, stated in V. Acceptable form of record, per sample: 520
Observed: 20
